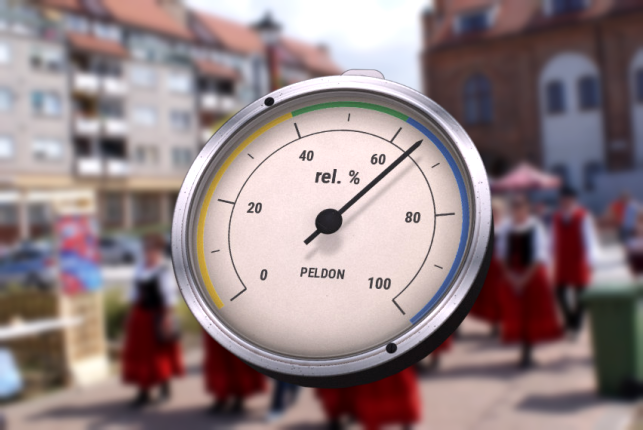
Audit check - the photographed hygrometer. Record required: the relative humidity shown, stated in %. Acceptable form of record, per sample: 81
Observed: 65
